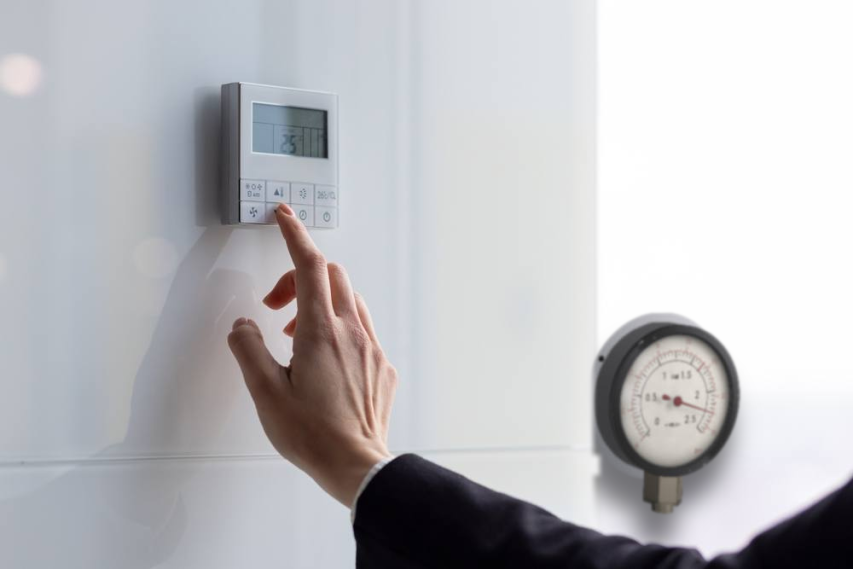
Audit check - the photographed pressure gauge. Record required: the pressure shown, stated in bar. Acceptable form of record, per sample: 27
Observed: 2.25
